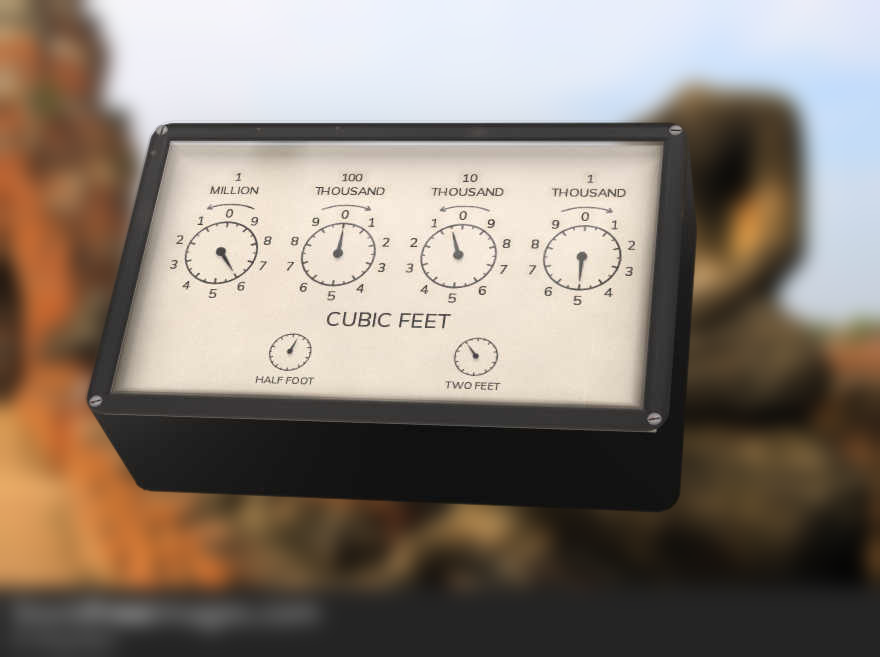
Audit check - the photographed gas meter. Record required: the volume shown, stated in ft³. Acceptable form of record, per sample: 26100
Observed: 600500
